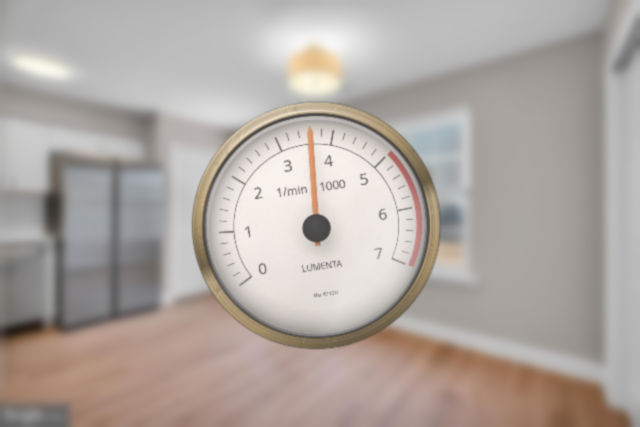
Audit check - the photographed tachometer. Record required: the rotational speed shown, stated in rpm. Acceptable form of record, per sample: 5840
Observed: 3600
